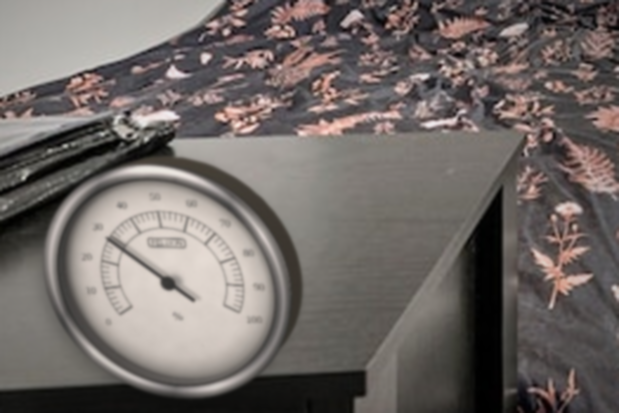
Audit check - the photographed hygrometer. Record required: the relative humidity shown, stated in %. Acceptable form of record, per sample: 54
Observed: 30
